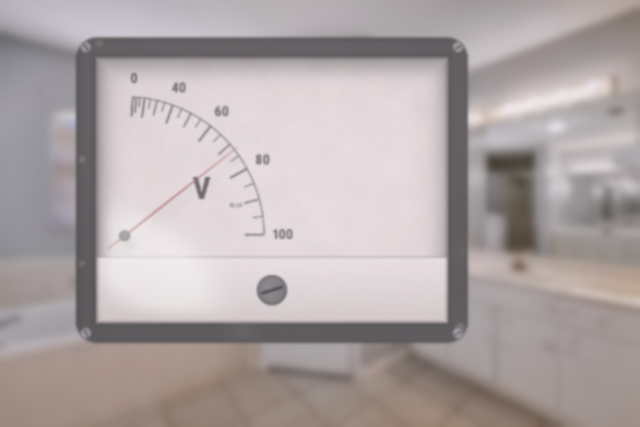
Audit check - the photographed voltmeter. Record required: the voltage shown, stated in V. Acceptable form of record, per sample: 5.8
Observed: 72.5
